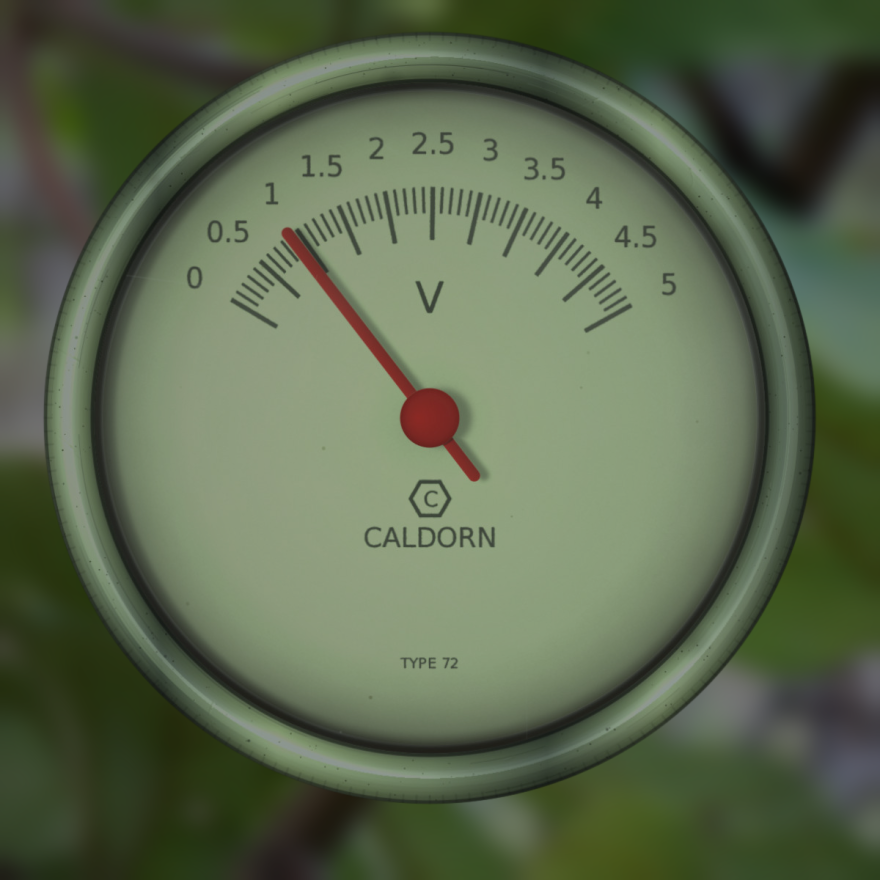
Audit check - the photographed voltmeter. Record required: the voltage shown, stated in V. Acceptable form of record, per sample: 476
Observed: 0.9
